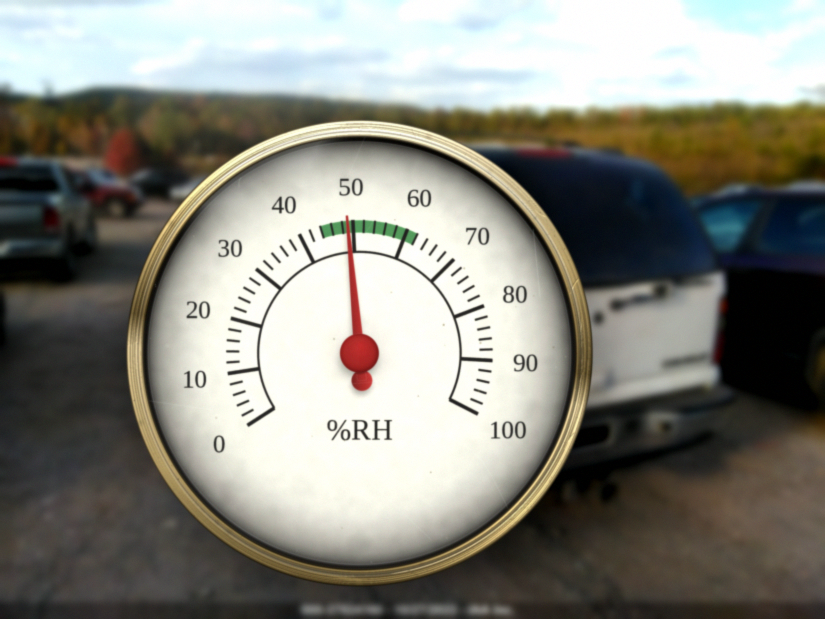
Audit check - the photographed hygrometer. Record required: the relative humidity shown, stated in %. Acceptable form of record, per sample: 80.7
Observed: 49
